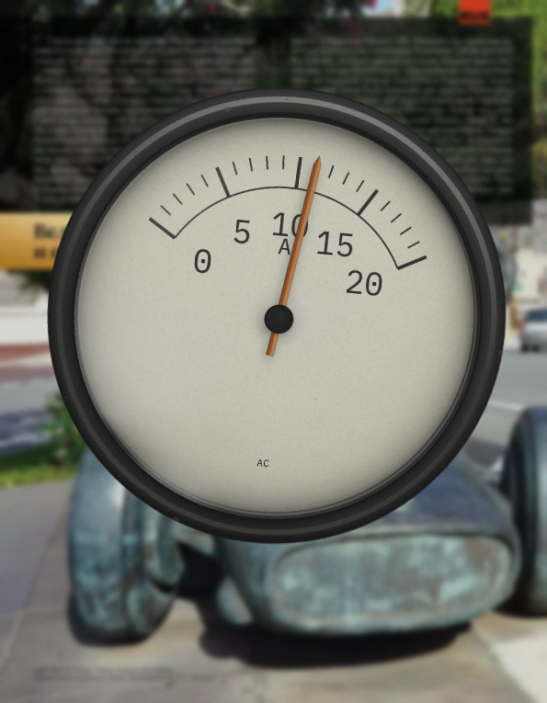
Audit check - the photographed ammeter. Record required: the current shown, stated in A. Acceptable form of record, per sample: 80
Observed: 11
